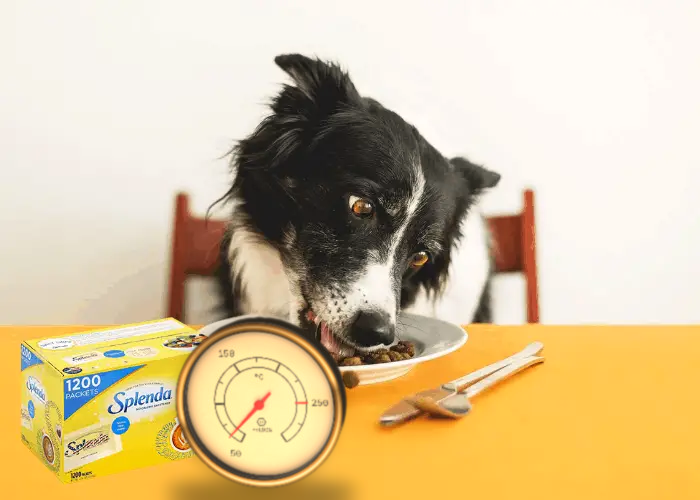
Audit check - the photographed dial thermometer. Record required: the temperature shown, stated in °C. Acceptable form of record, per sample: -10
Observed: 62.5
